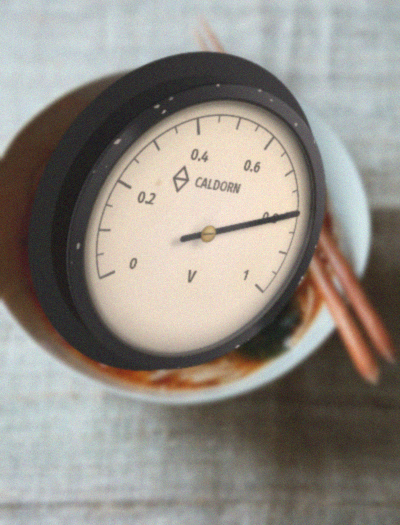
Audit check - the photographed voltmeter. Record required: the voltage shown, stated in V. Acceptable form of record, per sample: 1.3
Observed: 0.8
